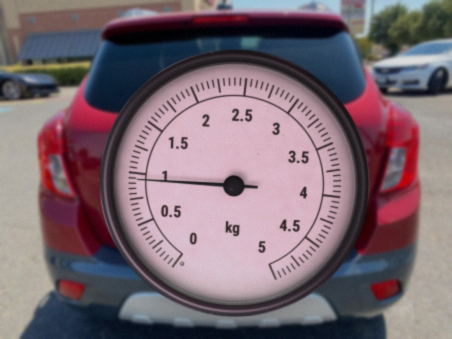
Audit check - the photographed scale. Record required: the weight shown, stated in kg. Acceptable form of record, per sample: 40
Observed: 0.95
